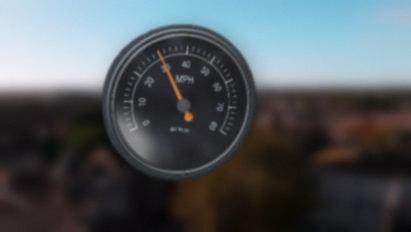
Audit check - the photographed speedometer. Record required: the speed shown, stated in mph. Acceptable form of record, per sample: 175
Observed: 30
